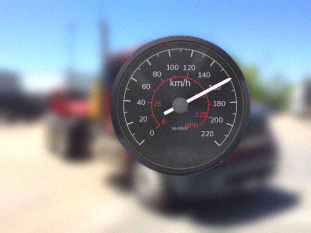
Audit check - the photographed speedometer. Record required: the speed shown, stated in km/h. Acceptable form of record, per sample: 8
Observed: 160
